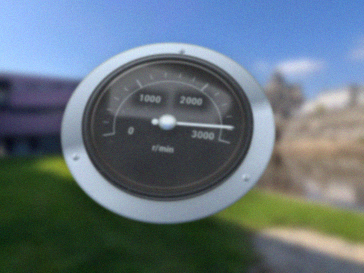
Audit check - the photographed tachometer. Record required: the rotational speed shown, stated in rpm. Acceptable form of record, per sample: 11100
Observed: 2800
